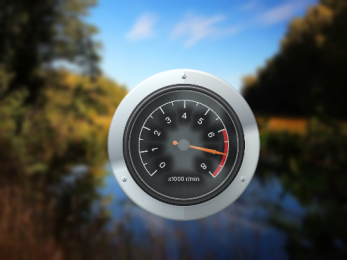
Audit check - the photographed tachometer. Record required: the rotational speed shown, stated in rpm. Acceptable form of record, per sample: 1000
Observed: 7000
